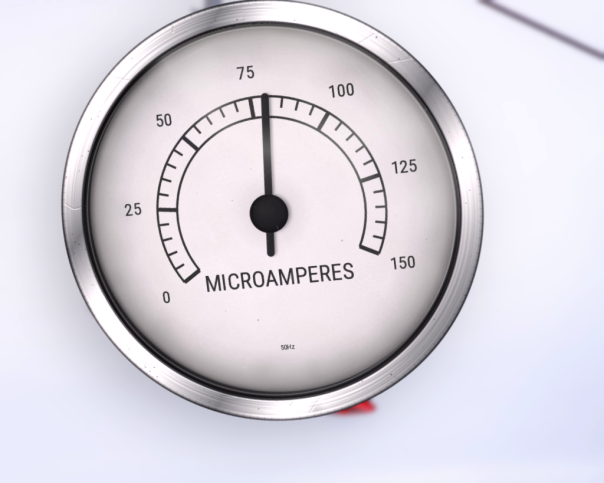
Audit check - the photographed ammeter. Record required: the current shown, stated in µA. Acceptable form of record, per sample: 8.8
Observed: 80
